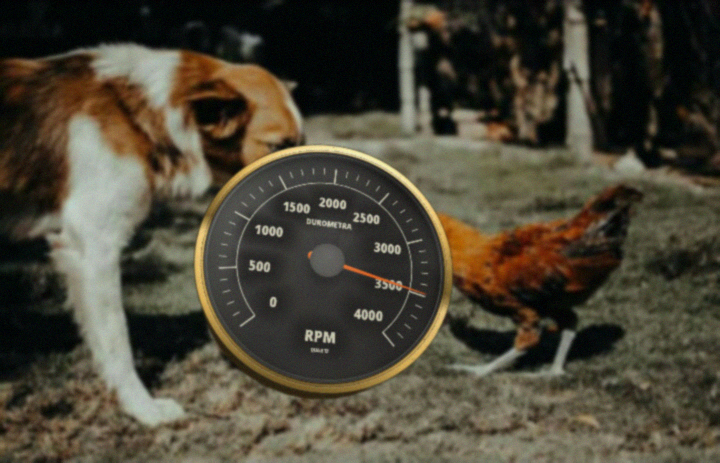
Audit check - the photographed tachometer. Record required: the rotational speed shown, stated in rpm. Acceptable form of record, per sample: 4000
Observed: 3500
